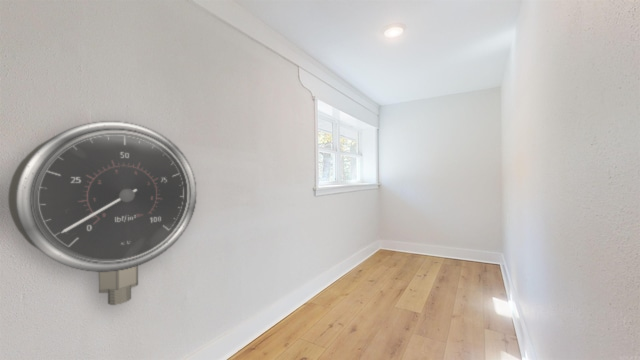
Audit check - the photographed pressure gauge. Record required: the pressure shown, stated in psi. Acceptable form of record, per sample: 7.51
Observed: 5
